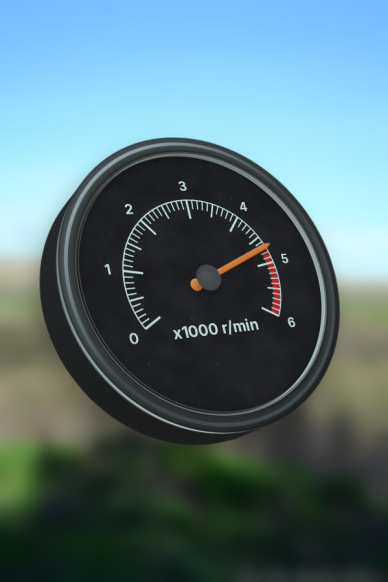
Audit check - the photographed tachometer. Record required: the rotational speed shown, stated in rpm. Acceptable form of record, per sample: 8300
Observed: 4700
